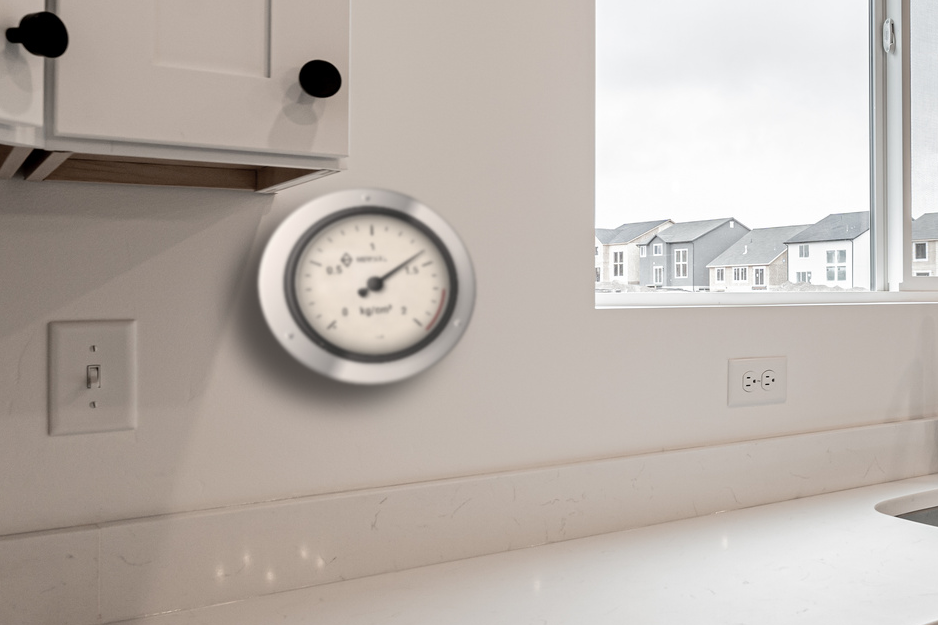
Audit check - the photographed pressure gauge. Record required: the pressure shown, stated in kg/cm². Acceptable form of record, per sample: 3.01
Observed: 1.4
